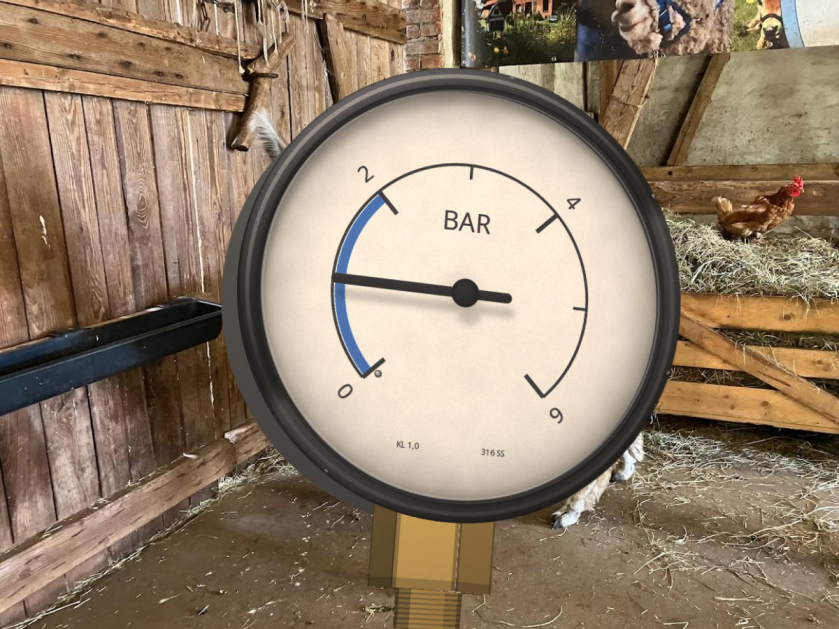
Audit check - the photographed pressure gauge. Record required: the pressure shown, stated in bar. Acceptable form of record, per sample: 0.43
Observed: 1
